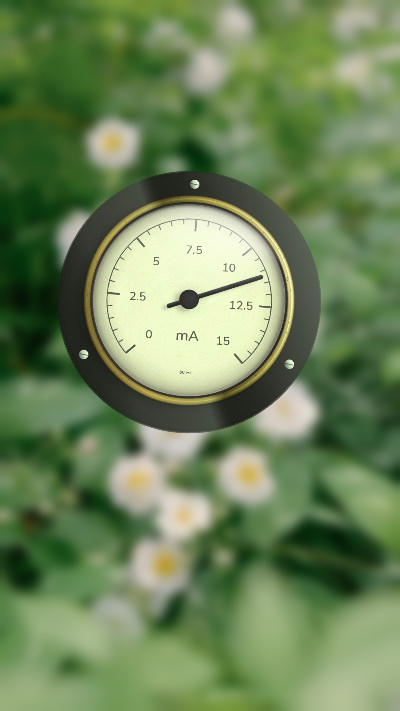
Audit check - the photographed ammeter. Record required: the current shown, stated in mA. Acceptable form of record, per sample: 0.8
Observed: 11.25
